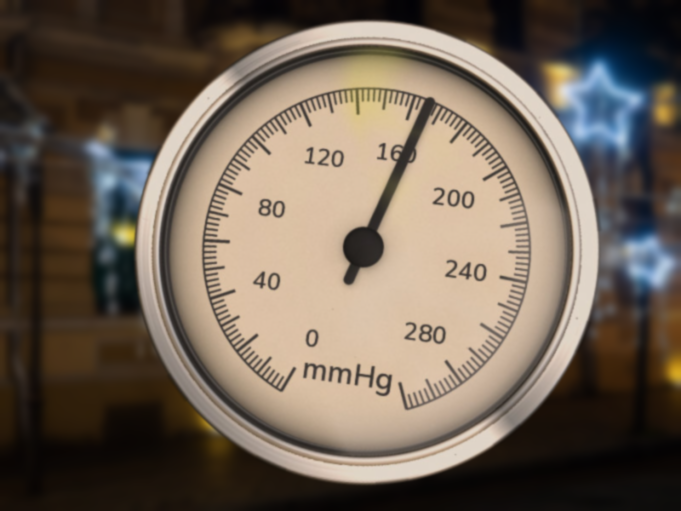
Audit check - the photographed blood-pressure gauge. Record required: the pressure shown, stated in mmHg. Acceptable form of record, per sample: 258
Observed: 166
